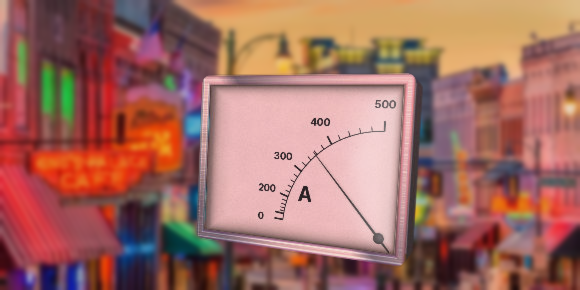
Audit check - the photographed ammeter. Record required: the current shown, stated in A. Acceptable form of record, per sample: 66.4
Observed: 360
